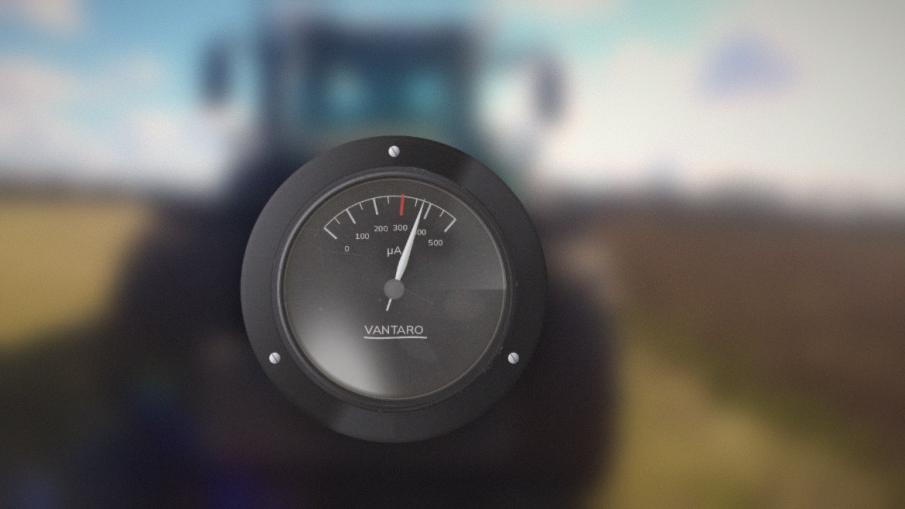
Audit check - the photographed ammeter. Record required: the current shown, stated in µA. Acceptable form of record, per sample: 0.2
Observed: 375
